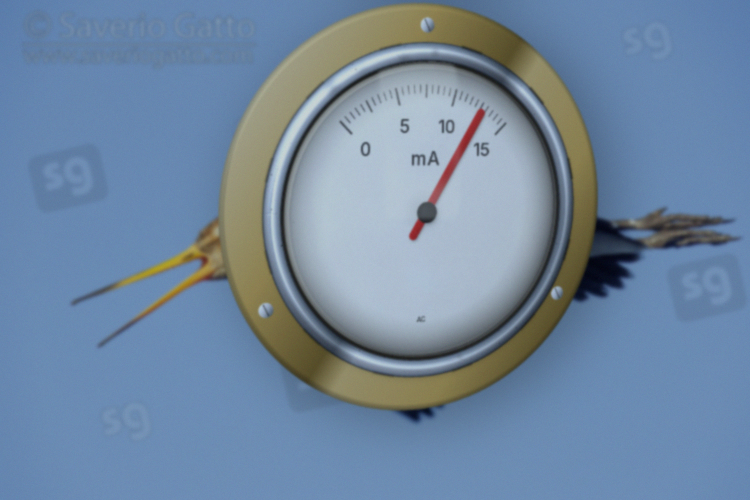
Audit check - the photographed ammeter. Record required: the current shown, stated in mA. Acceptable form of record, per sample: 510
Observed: 12.5
